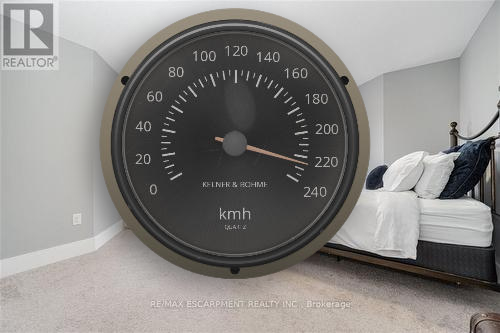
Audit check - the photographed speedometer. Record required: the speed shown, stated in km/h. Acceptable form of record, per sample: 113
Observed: 225
